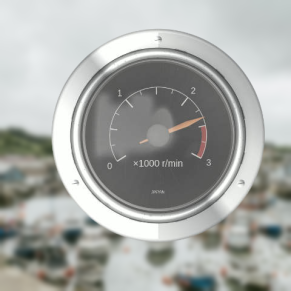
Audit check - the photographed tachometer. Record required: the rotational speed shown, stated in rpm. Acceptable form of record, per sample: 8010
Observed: 2375
